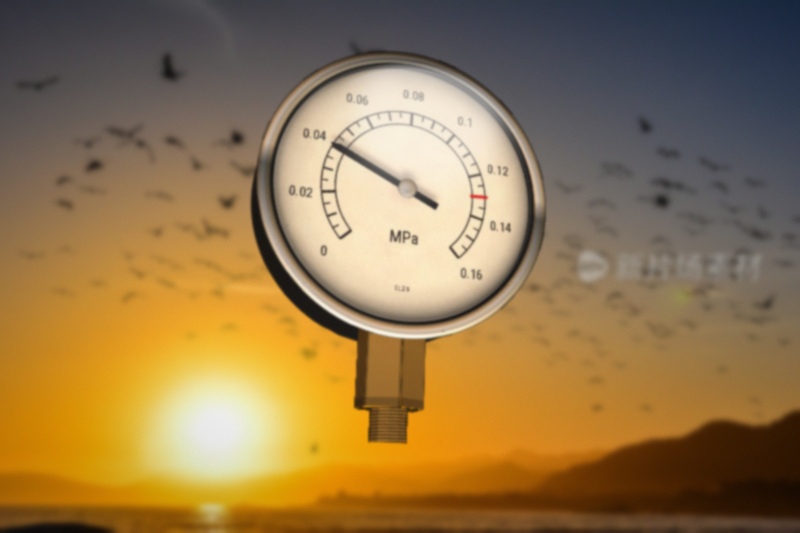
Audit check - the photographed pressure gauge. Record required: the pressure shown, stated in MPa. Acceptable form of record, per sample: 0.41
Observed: 0.04
